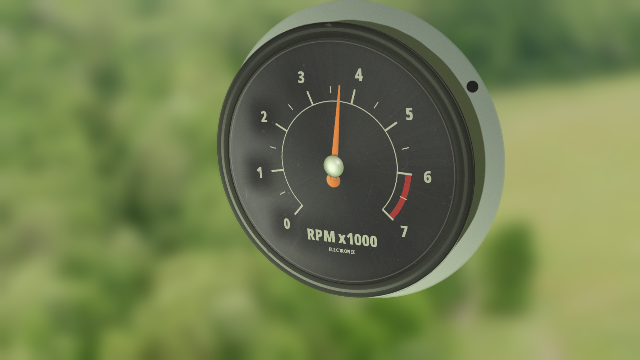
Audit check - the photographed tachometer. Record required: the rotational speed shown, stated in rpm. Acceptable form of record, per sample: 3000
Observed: 3750
